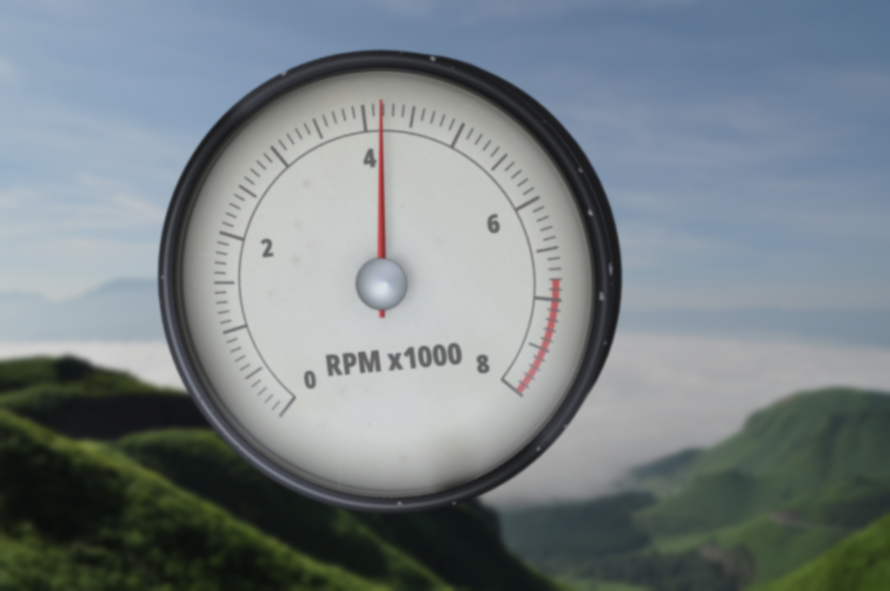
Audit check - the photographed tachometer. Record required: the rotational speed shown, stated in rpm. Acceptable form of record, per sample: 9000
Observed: 4200
